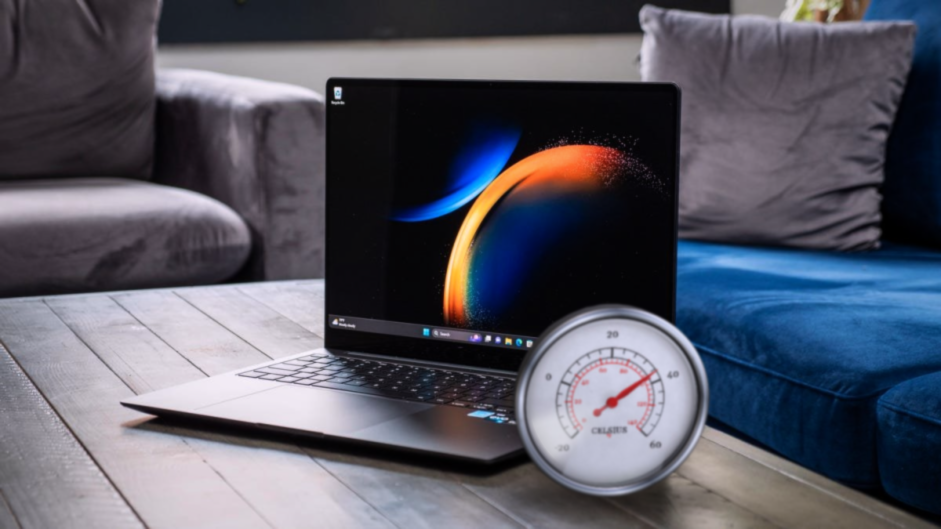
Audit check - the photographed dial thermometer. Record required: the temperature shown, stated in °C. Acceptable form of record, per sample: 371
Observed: 36
